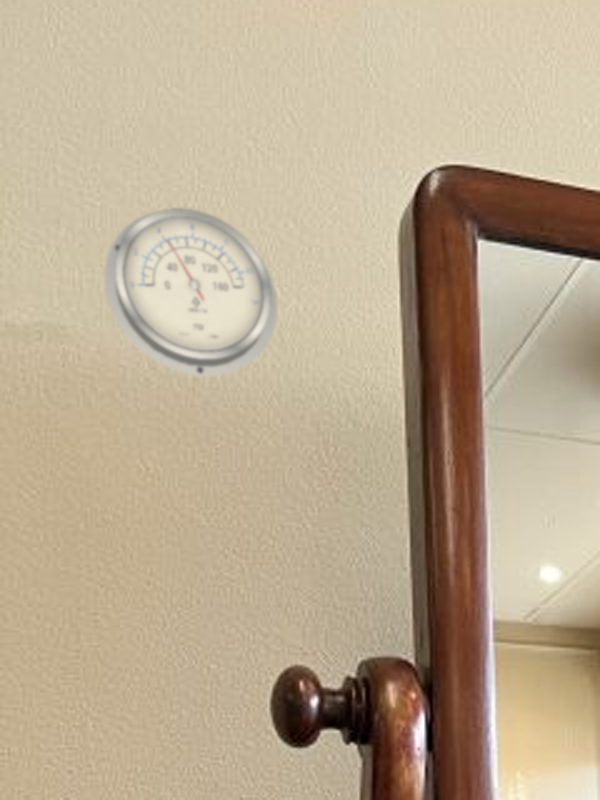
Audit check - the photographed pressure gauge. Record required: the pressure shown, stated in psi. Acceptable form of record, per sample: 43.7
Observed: 60
